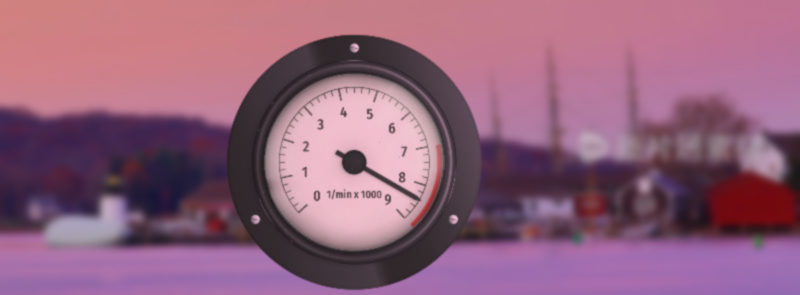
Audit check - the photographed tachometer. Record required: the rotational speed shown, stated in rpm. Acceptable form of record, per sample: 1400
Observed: 8400
